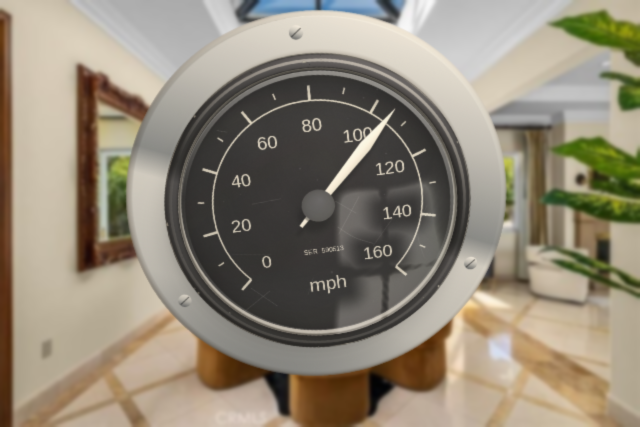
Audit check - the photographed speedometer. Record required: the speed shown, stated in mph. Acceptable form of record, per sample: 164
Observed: 105
